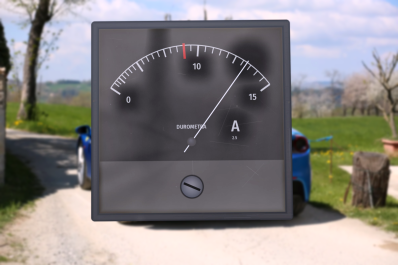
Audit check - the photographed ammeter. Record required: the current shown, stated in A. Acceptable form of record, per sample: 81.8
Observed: 13.25
